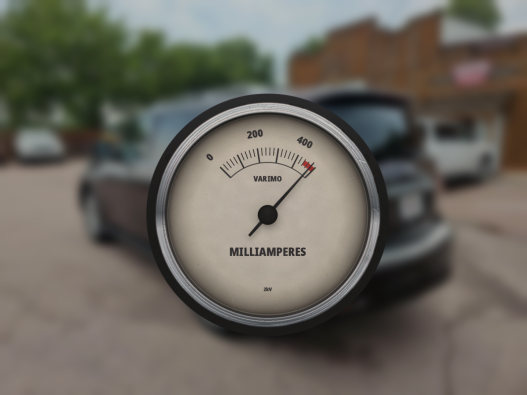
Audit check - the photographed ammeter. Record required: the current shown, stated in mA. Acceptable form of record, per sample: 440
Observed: 480
